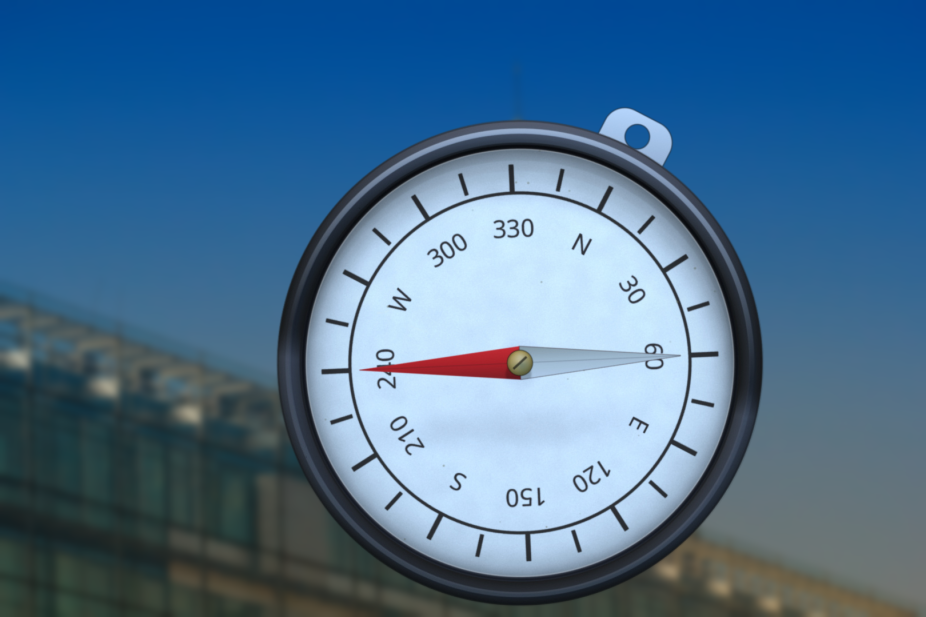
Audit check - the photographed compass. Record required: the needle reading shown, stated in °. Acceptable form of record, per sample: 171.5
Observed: 240
